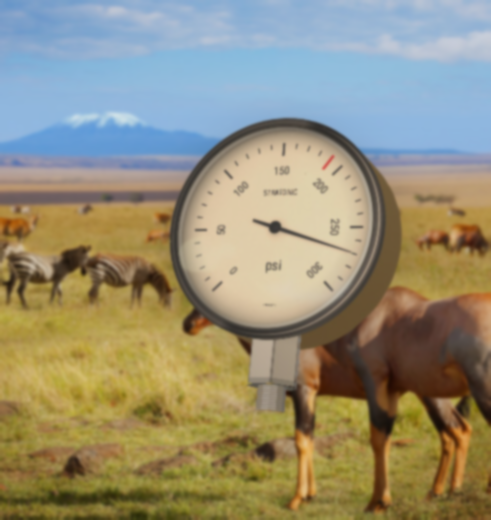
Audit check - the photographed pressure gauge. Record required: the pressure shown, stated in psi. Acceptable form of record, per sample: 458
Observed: 270
